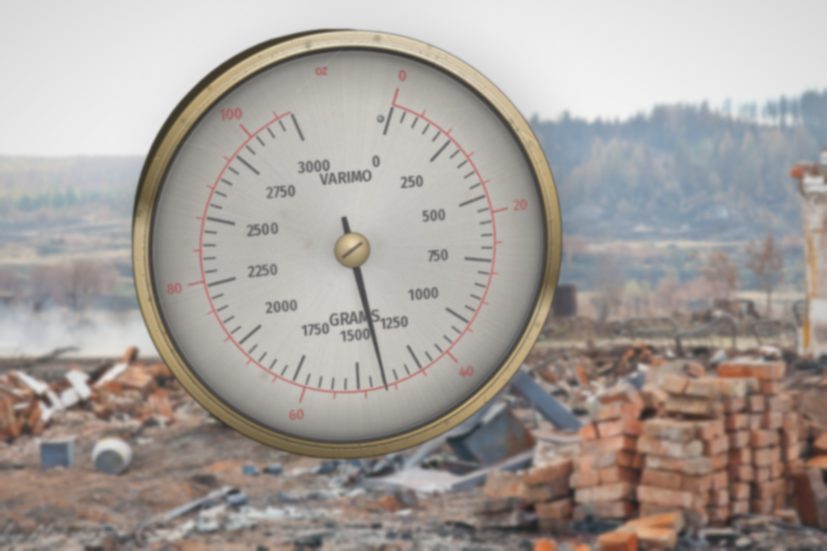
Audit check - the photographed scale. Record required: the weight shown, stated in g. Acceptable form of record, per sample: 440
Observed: 1400
